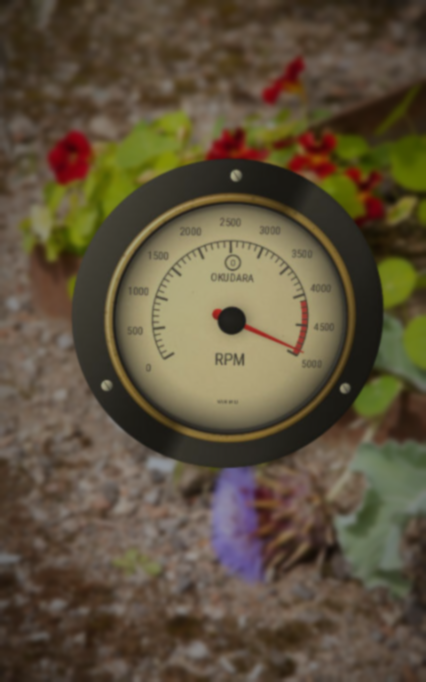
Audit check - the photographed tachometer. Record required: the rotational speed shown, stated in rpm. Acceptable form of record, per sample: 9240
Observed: 4900
